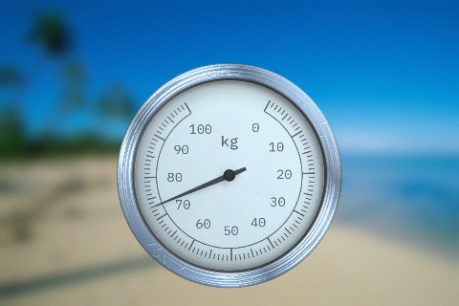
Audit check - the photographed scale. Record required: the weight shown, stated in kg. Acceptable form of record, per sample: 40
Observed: 73
